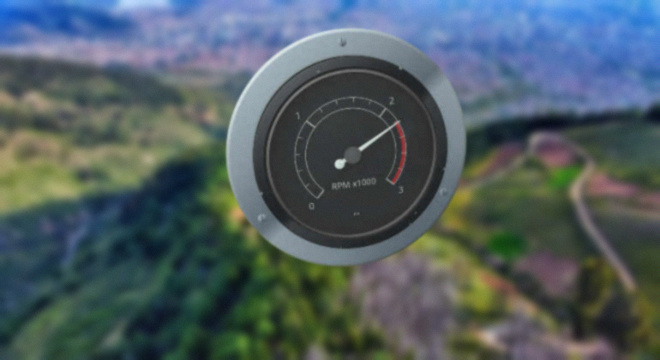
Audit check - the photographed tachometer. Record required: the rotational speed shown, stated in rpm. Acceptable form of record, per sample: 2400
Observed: 2200
